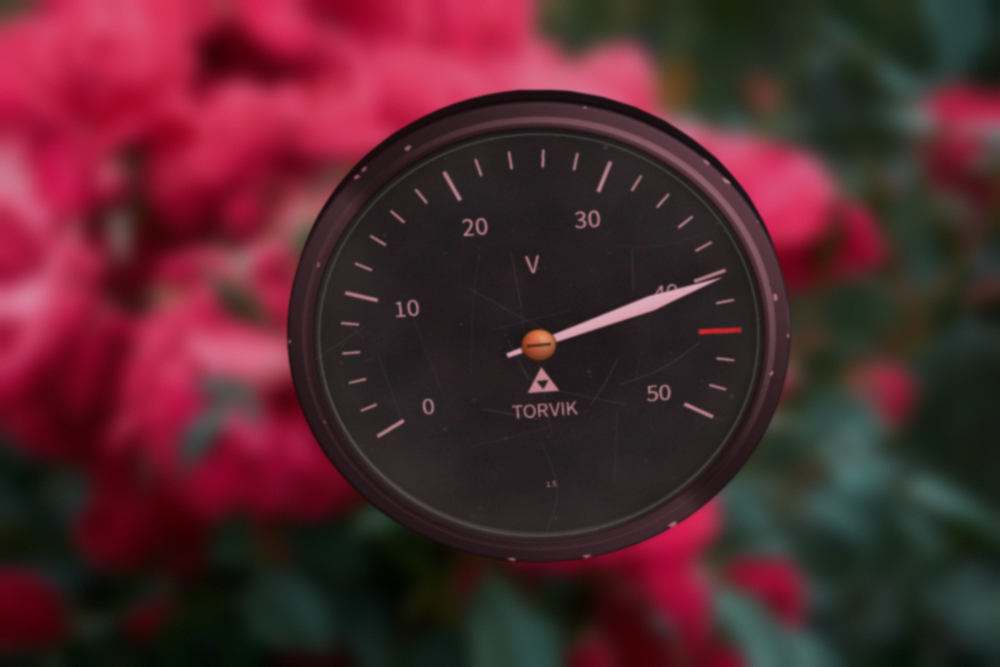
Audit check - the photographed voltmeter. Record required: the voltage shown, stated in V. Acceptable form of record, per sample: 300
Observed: 40
